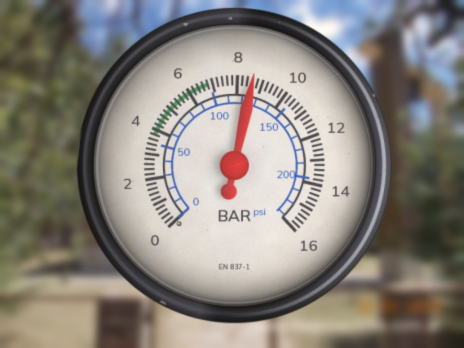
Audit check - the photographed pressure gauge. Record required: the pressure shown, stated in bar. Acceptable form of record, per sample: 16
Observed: 8.6
